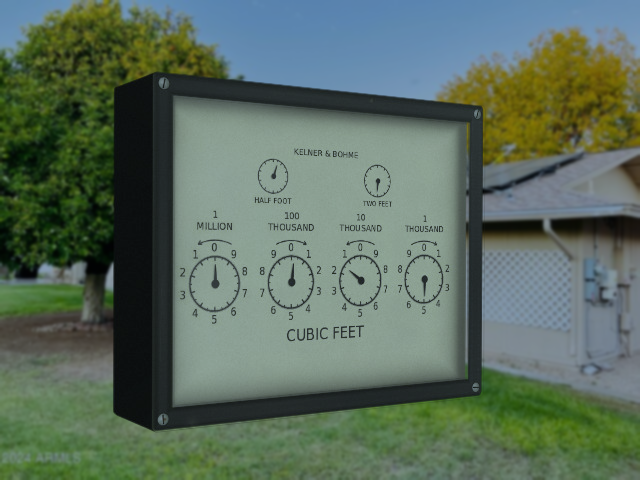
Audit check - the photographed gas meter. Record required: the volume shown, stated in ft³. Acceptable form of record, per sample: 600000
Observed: 1500
